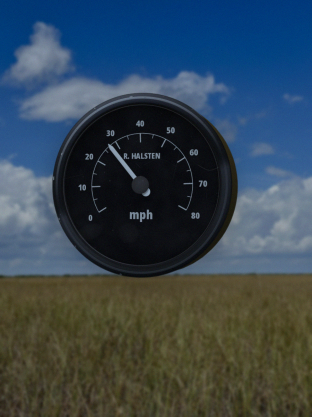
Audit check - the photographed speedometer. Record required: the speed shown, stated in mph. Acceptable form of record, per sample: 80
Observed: 27.5
